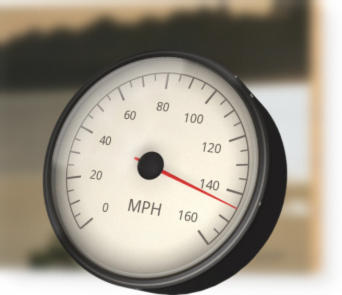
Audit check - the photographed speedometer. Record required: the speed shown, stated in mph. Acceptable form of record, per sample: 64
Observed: 145
